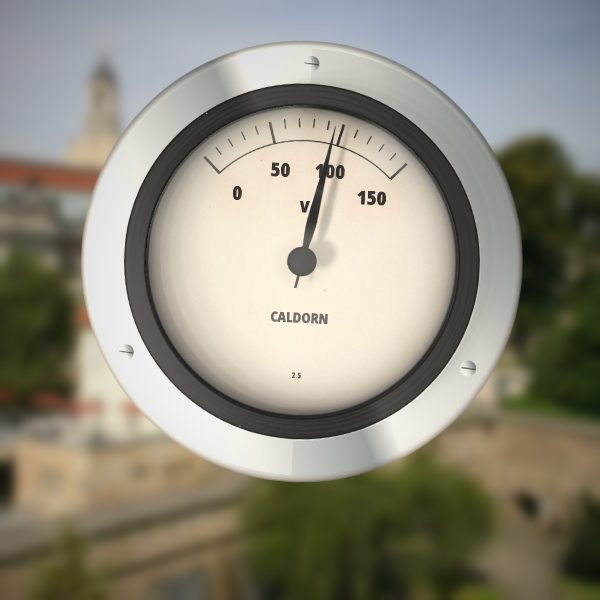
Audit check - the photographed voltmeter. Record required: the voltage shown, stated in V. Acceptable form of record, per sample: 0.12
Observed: 95
